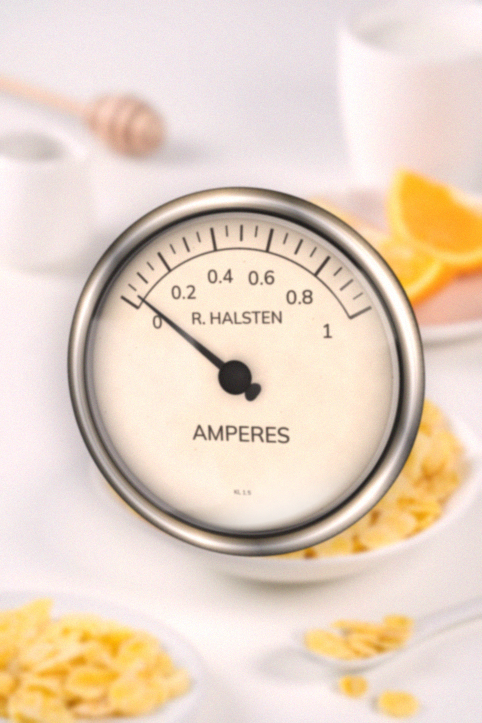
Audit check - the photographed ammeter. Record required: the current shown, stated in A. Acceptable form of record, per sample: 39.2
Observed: 0.05
